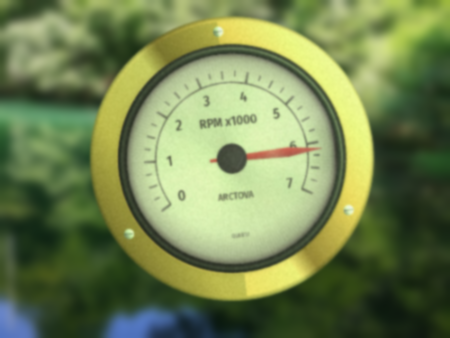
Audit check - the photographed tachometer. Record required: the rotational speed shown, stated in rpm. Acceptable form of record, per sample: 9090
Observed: 6125
